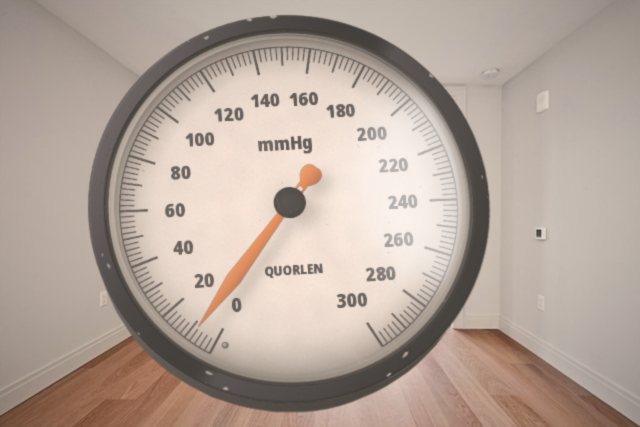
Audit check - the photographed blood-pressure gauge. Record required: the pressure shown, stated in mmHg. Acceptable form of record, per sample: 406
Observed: 8
